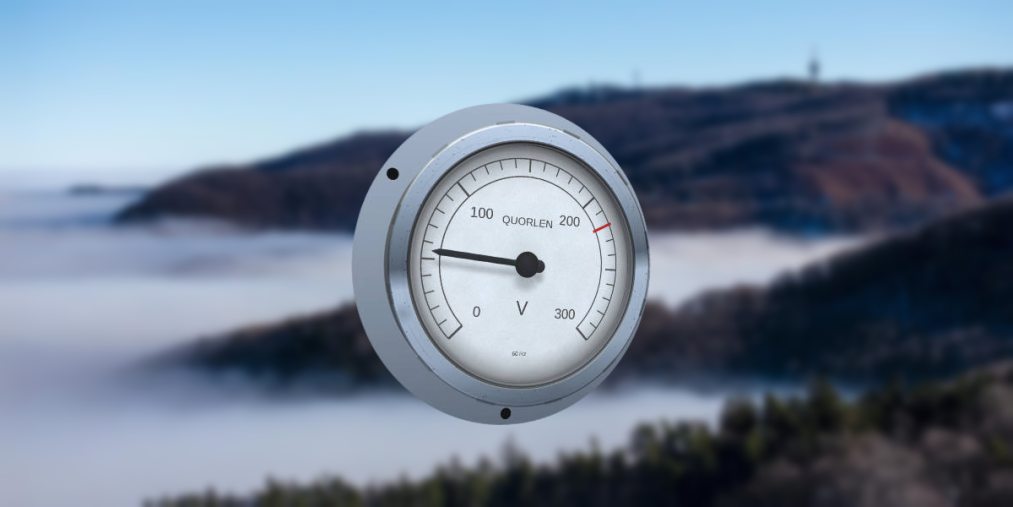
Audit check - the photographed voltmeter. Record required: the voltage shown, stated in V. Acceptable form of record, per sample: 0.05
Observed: 55
